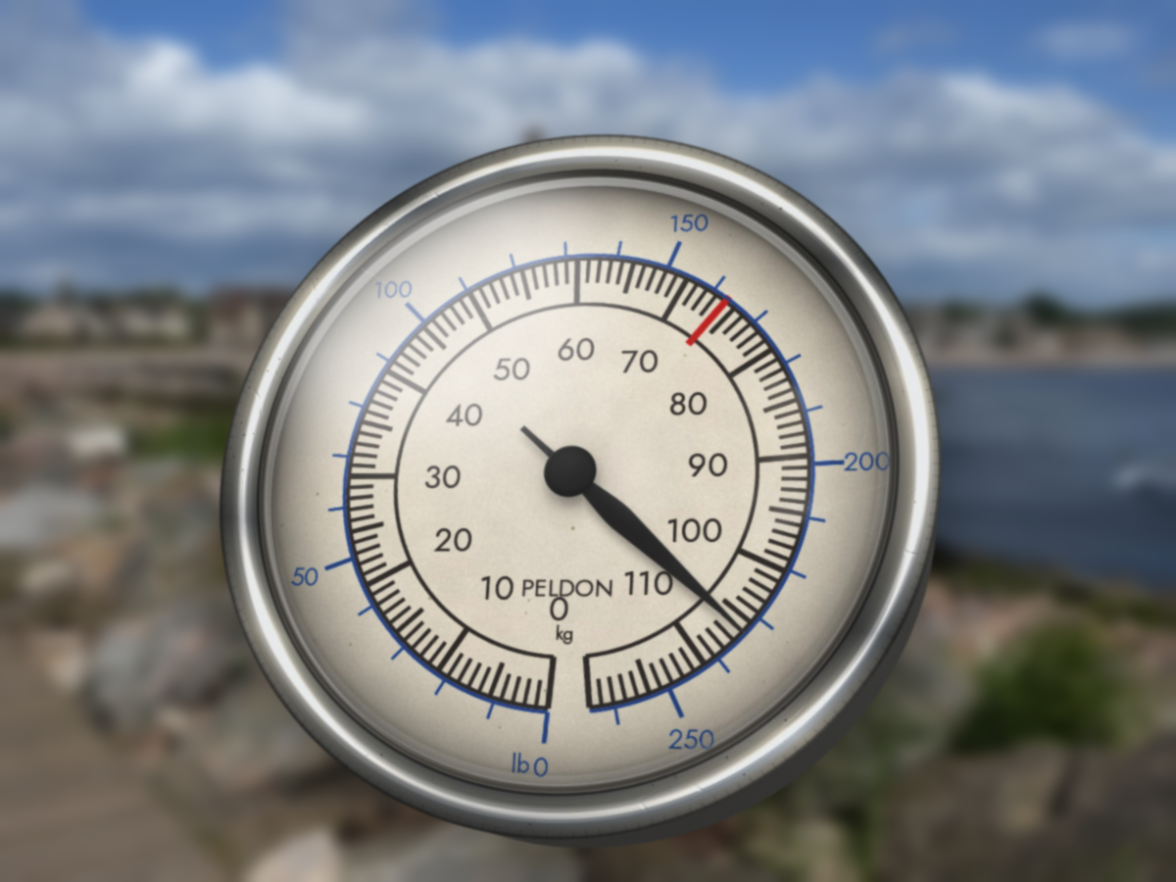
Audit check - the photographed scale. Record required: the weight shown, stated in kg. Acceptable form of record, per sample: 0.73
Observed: 106
